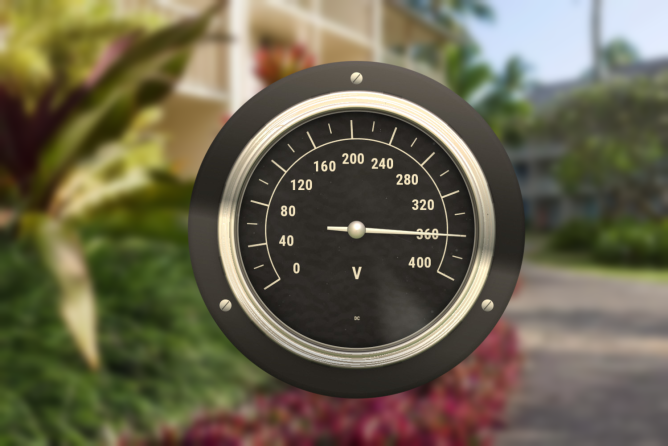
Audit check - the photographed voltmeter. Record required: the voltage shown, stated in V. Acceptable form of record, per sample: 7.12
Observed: 360
